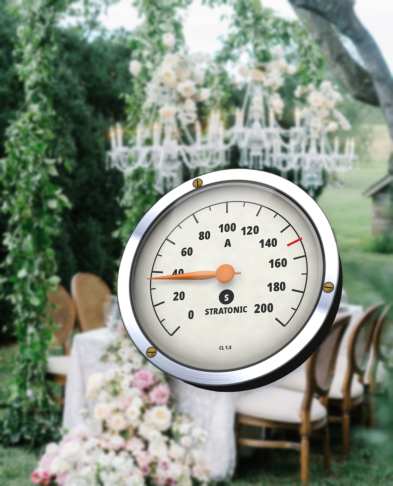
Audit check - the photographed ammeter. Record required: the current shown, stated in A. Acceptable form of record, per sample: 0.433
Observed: 35
